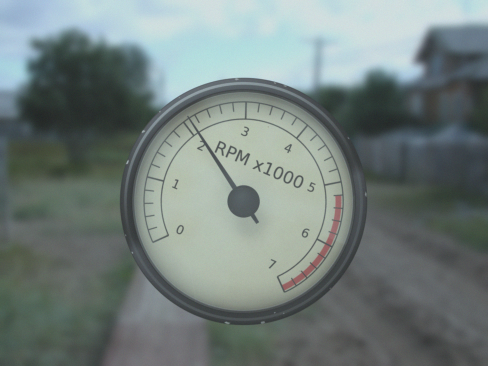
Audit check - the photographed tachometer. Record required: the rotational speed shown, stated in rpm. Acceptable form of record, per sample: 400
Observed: 2100
